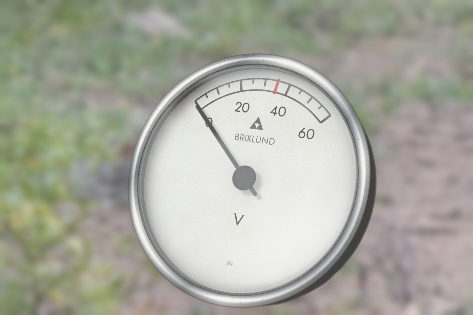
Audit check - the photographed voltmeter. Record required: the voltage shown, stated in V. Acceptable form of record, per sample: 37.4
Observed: 0
